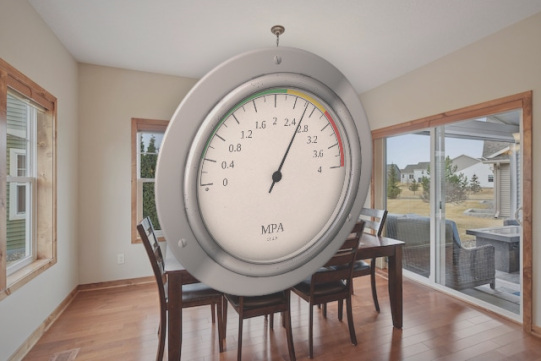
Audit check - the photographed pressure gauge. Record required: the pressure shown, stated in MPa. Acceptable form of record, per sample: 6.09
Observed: 2.6
